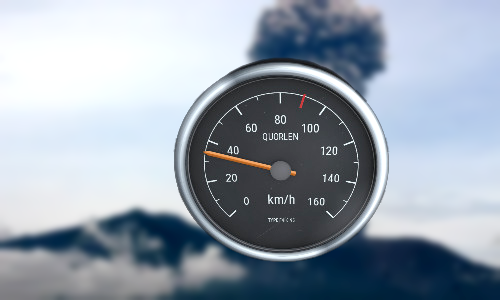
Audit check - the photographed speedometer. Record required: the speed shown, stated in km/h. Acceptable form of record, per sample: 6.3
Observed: 35
